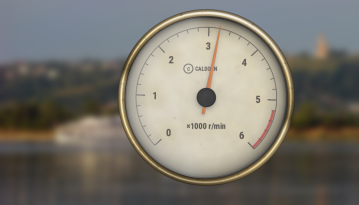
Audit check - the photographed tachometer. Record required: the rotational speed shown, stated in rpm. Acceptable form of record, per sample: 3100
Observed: 3200
